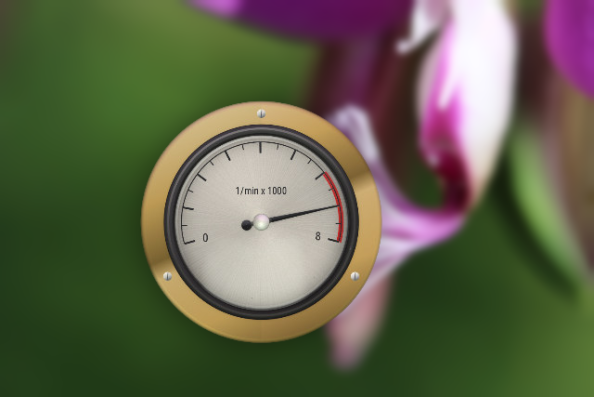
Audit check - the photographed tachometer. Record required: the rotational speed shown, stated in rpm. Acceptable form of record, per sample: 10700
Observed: 7000
